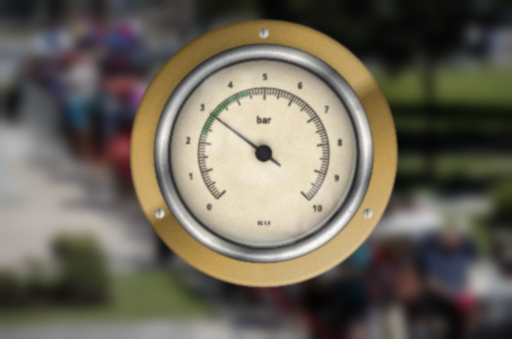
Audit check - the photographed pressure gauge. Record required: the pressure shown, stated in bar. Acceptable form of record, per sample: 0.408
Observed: 3
